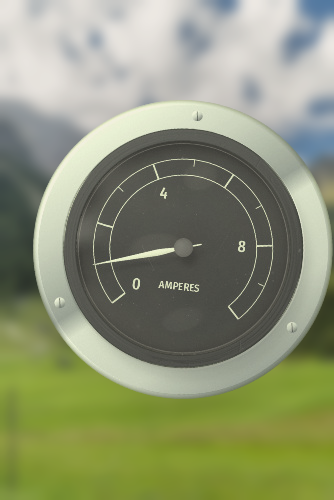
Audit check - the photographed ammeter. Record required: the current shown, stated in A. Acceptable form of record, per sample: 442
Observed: 1
